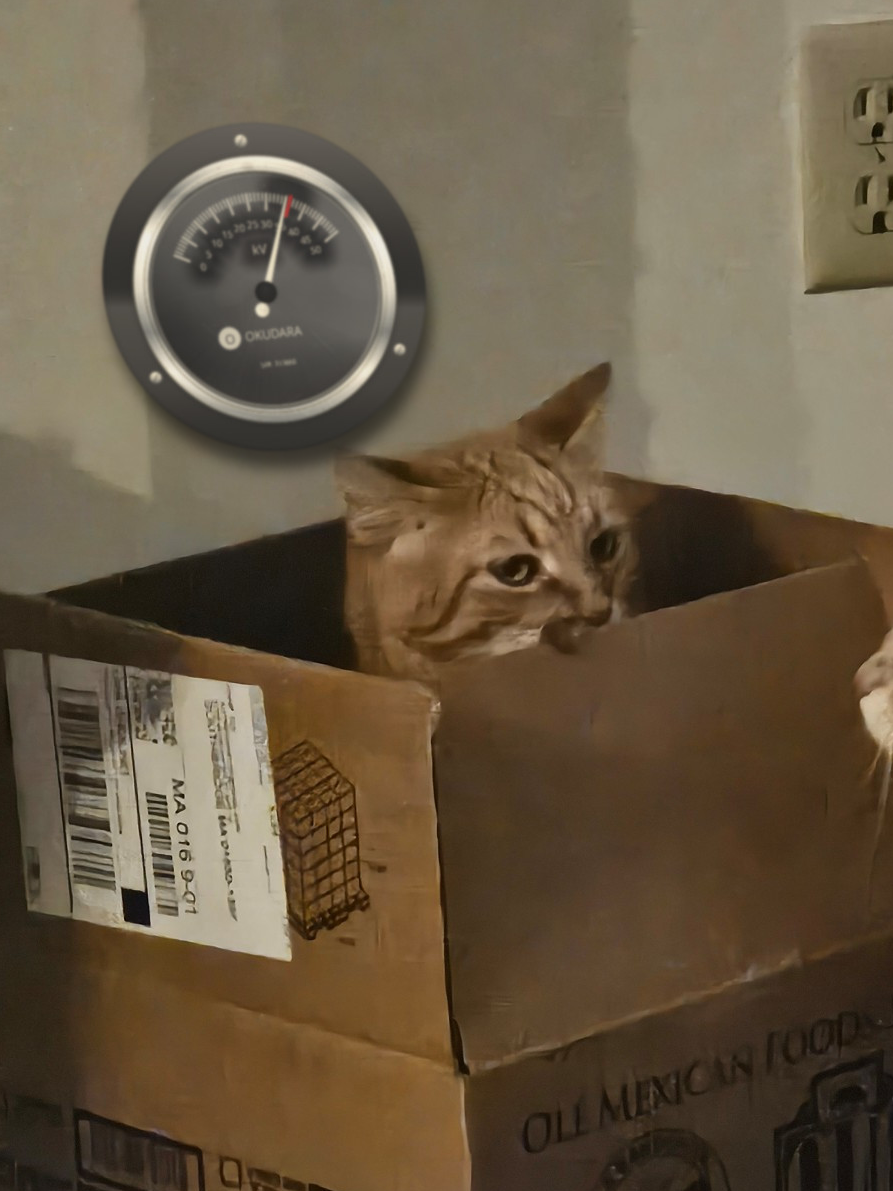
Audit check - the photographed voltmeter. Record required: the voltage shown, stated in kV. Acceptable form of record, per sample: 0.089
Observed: 35
